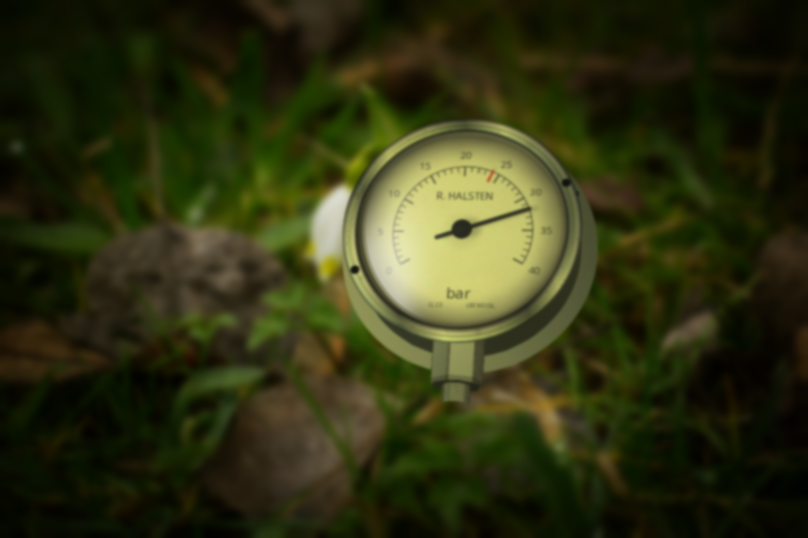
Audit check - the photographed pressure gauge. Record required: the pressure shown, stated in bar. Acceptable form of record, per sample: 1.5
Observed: 32
